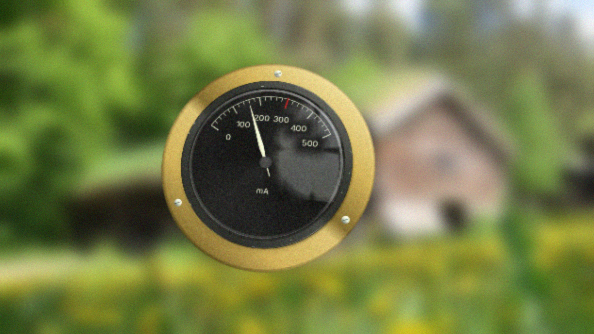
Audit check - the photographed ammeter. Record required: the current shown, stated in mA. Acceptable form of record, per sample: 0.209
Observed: 160
